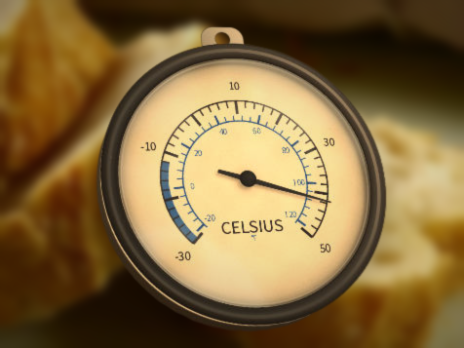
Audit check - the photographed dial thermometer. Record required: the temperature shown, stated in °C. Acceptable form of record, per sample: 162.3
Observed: 42
